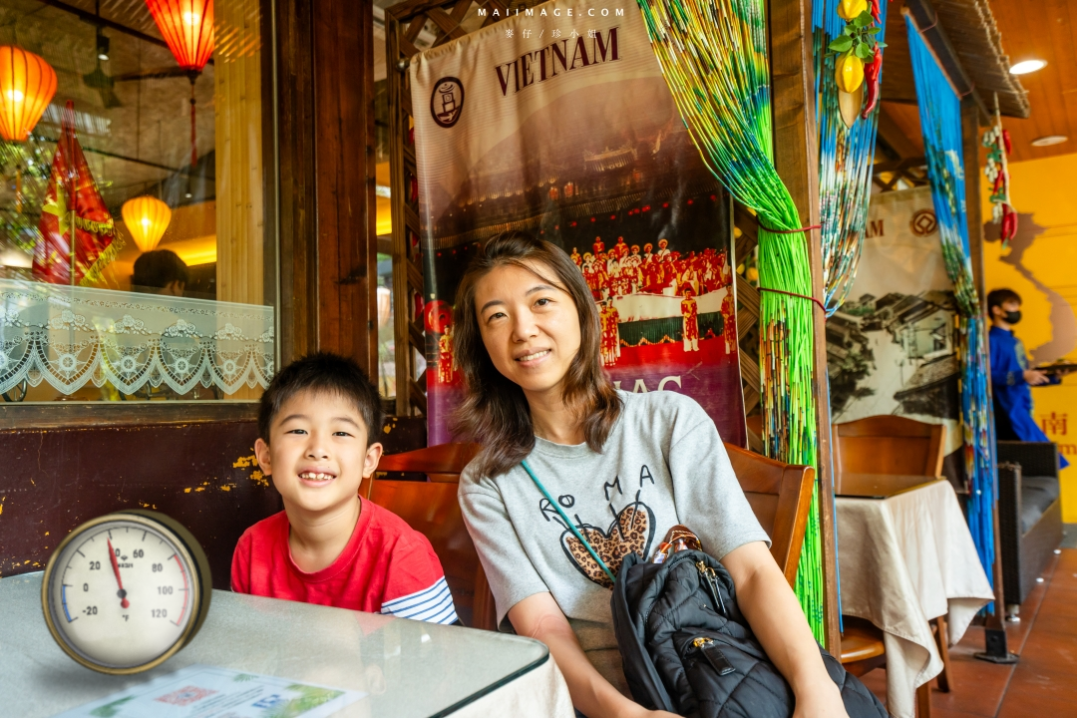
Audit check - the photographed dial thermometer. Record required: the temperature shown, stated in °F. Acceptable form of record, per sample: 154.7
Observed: 40
